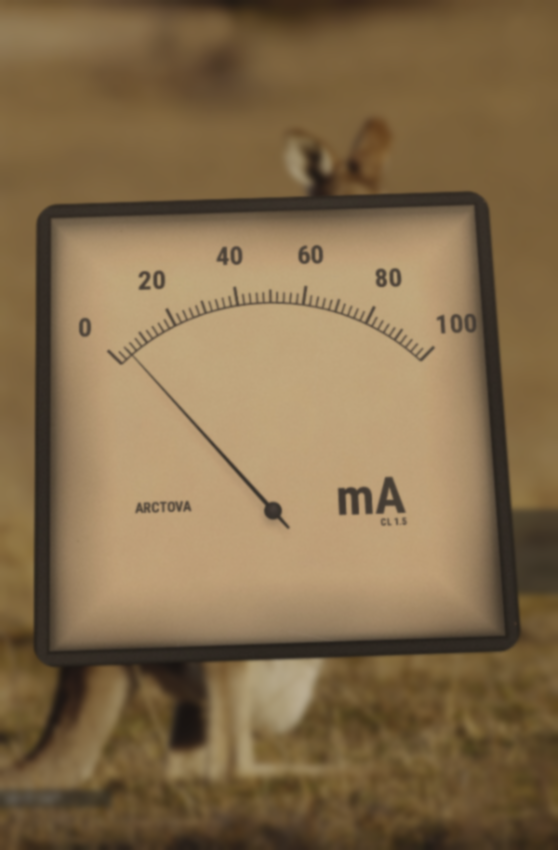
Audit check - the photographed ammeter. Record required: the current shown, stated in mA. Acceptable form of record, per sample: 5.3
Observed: 4
